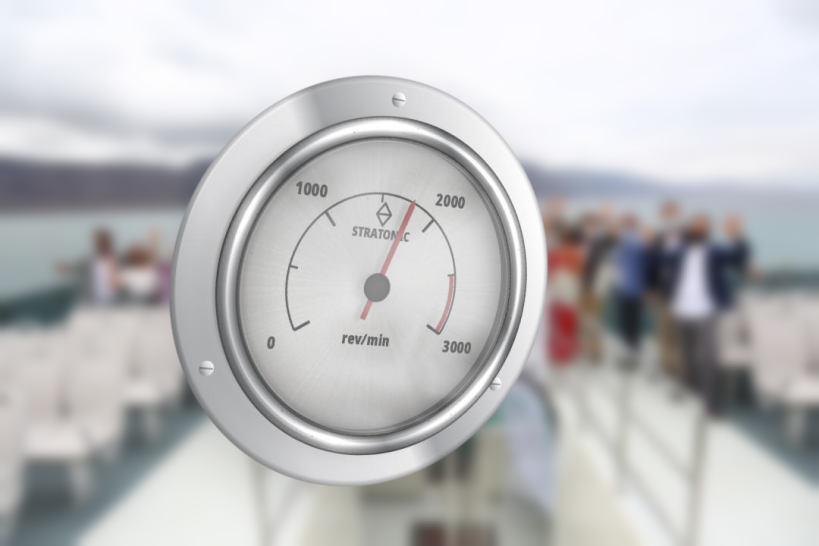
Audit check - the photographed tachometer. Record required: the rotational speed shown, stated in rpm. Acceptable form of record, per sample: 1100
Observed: 1750
